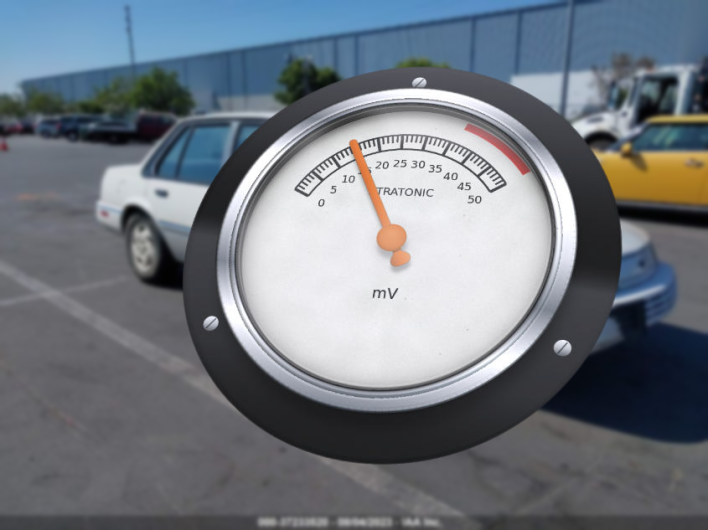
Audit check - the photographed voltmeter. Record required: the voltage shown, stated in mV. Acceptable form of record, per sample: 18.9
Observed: 15
